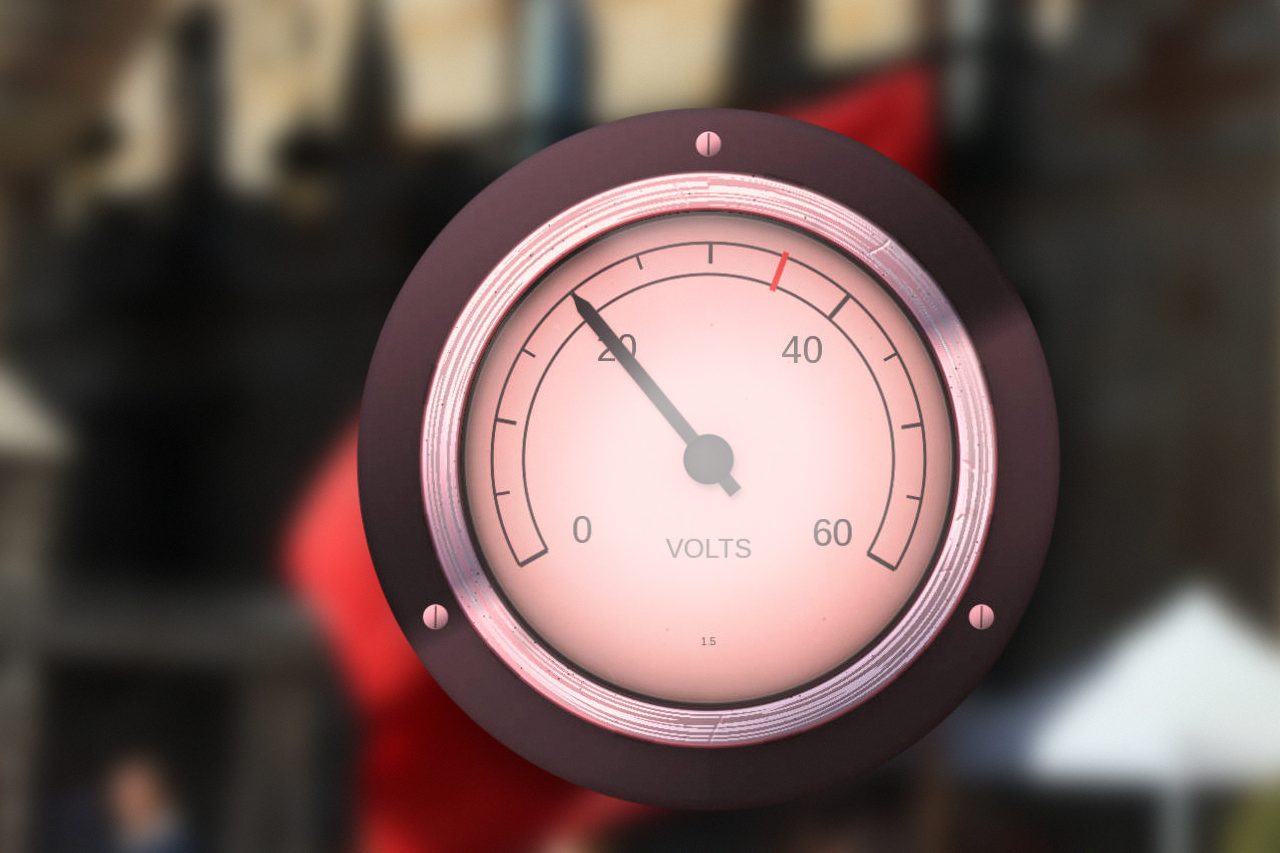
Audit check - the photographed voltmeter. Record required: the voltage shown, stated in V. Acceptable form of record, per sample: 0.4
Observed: 20
